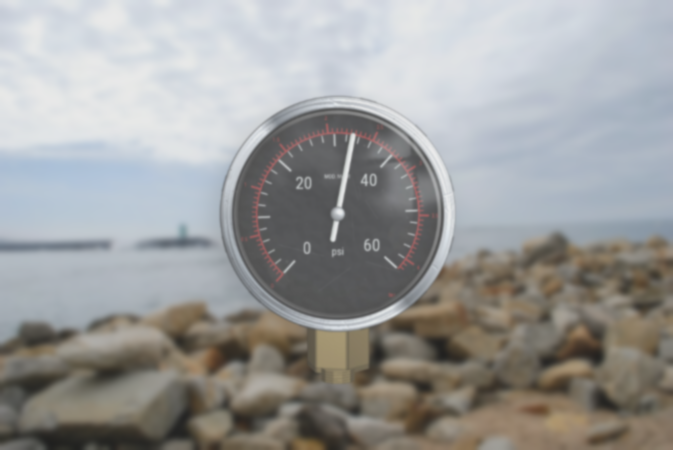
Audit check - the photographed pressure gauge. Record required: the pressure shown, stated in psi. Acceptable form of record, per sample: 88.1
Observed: 33
